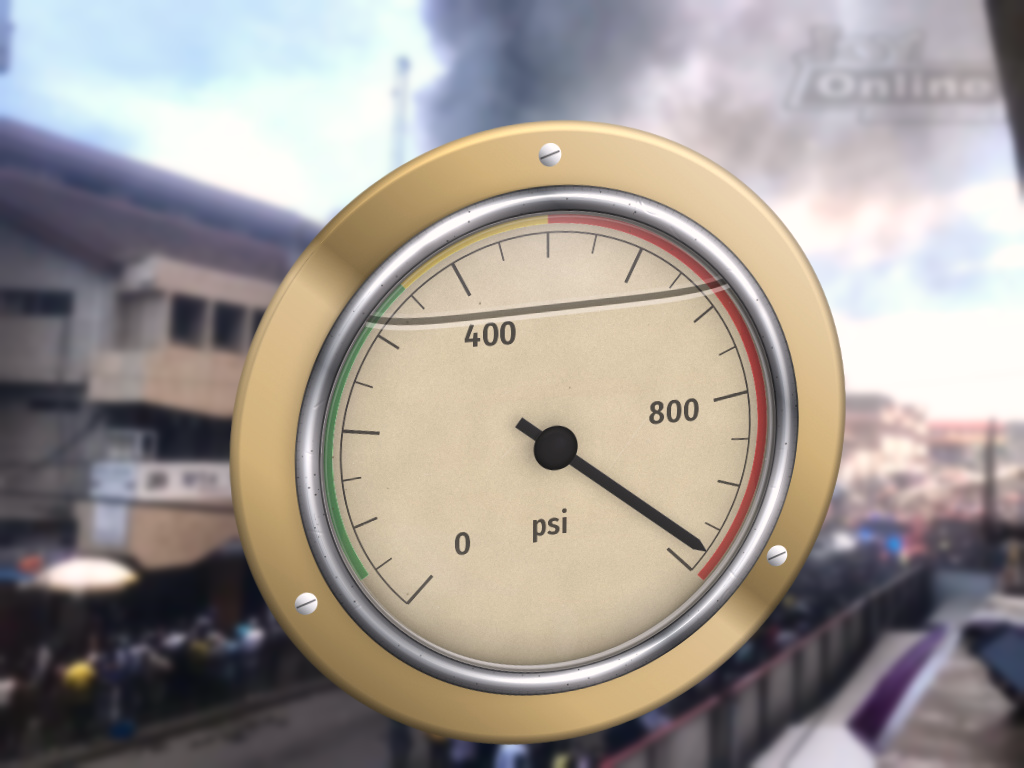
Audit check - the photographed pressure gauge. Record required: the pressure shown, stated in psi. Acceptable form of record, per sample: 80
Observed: 975
